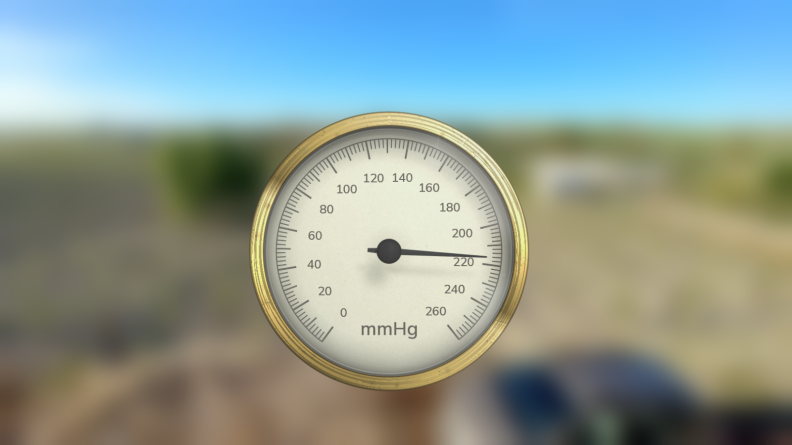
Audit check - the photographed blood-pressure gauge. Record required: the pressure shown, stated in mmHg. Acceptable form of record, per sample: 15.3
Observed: 216
